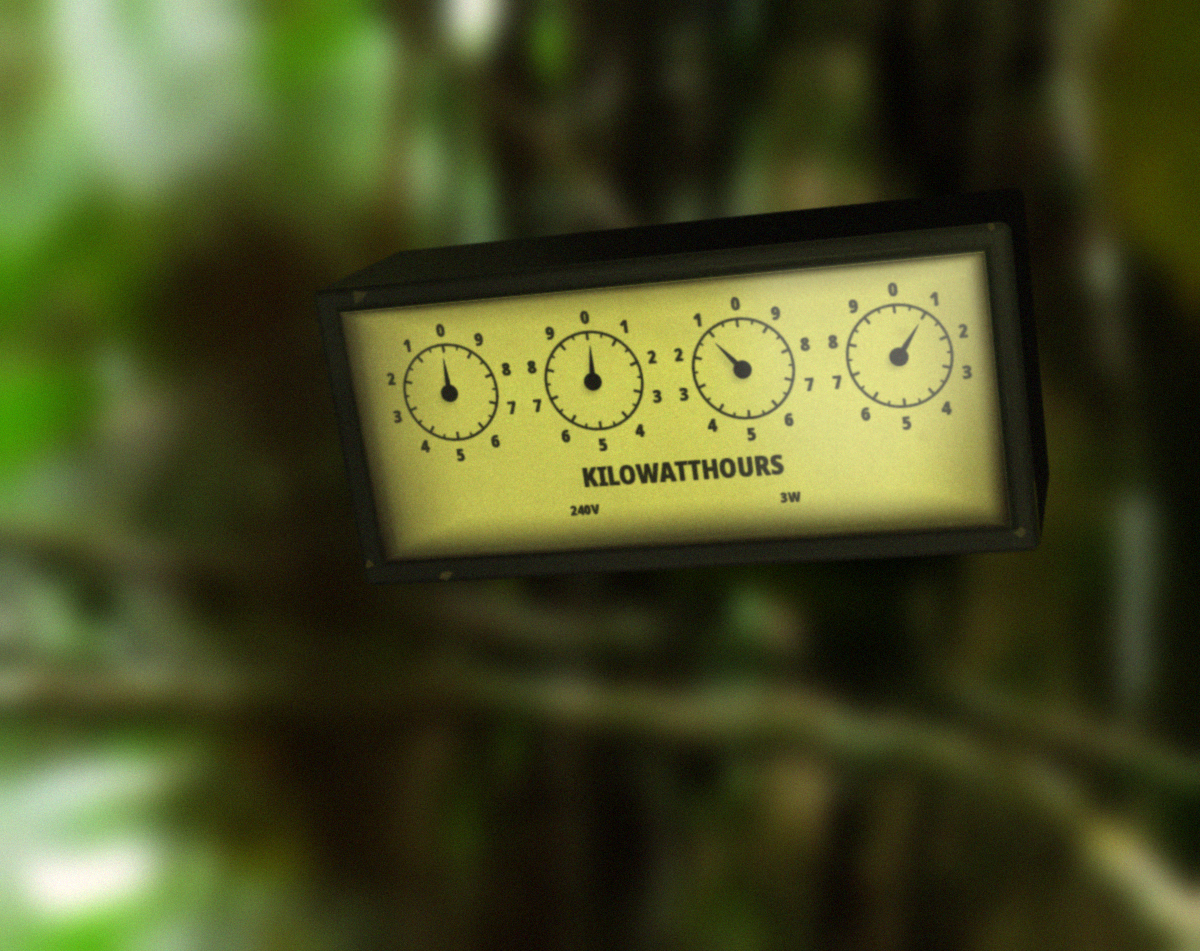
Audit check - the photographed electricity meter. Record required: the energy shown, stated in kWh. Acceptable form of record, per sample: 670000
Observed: 11
